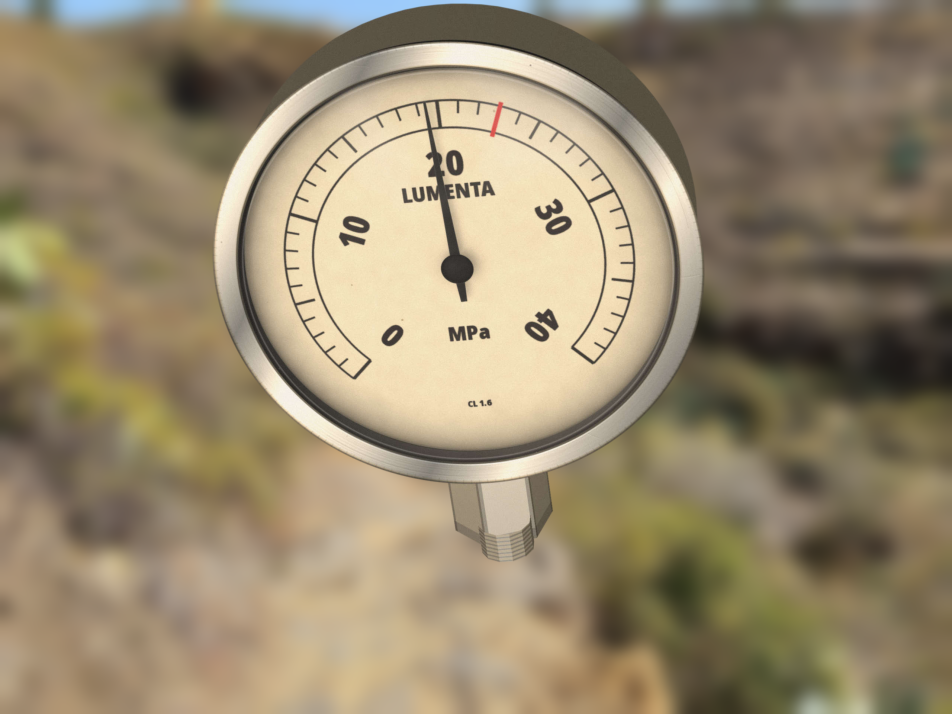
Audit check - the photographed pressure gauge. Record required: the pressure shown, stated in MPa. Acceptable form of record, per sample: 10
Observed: 19.5
